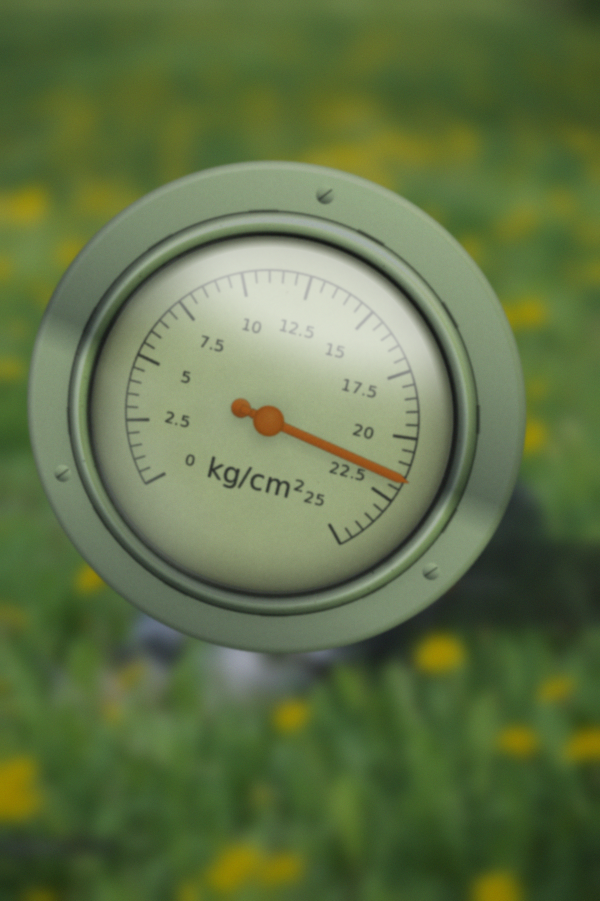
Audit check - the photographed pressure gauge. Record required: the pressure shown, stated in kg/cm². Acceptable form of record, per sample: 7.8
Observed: 21.5
